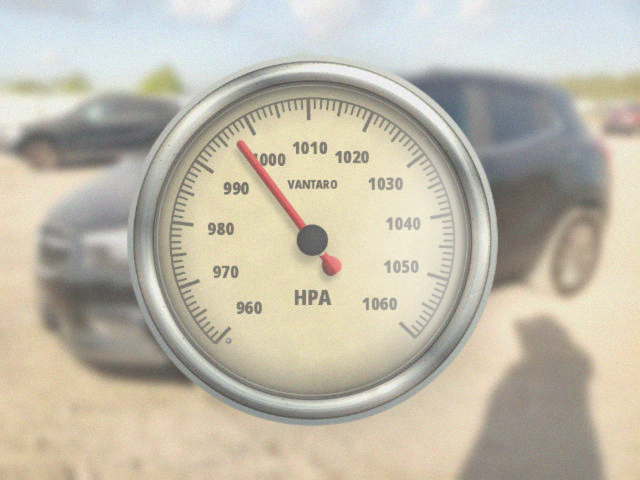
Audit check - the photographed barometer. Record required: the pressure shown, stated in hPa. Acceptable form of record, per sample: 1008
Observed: 997
